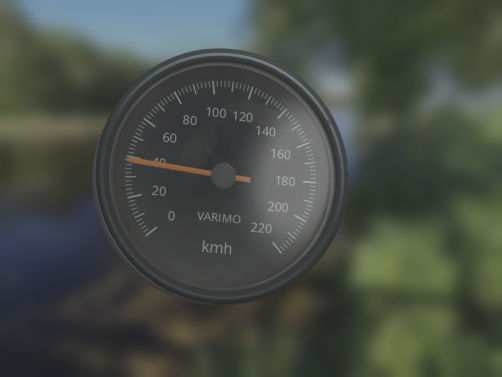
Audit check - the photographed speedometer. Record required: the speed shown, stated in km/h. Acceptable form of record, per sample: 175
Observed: 38
